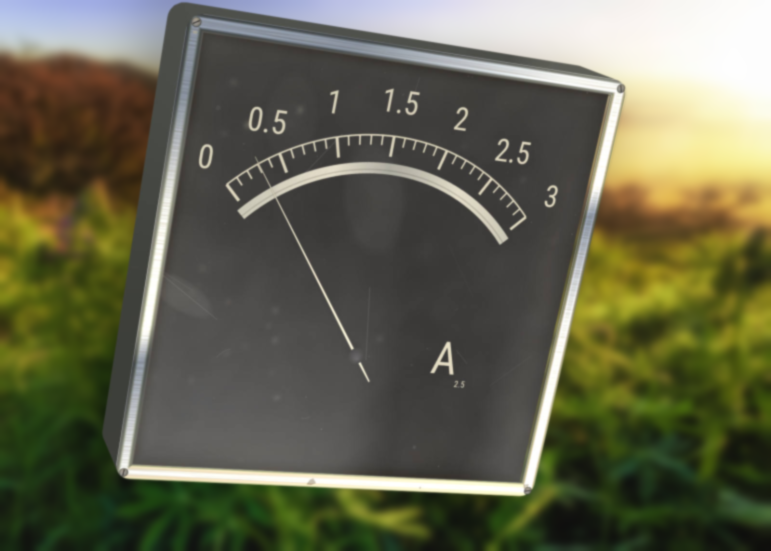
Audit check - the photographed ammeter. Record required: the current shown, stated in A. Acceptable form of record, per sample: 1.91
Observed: 0.3
